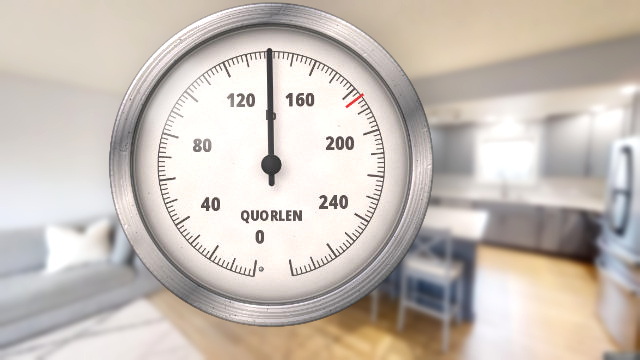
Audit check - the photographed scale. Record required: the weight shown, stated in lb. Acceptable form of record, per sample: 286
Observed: 140
